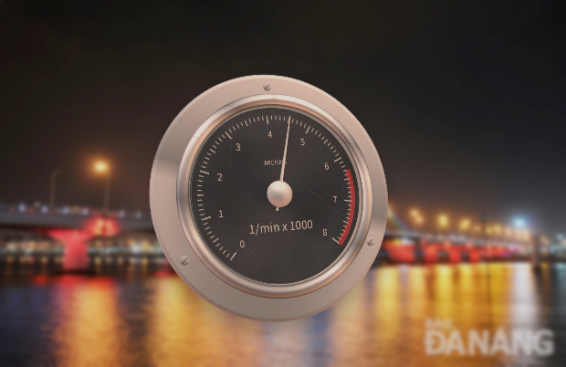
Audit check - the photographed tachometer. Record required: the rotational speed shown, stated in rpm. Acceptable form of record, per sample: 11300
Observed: 4500
